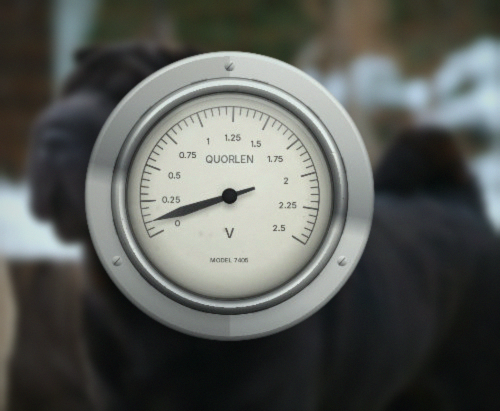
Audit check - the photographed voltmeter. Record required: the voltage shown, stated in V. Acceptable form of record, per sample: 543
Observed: 0.1
